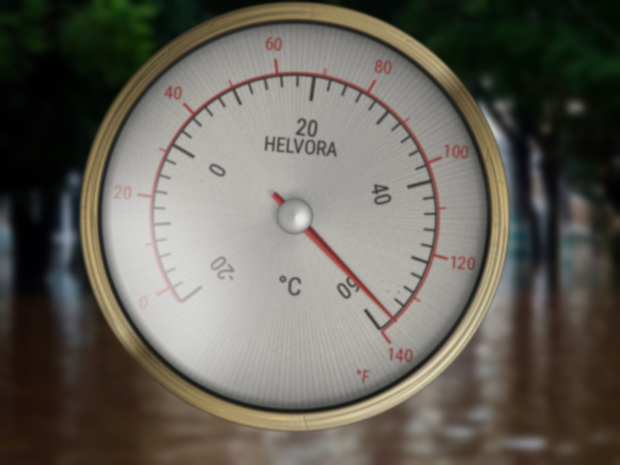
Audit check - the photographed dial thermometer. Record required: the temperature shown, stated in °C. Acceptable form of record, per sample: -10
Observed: 58
